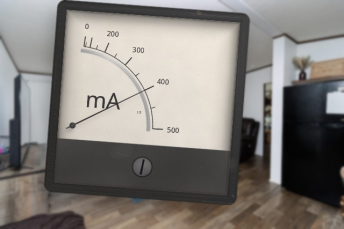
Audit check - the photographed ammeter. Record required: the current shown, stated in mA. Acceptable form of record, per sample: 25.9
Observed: 400
